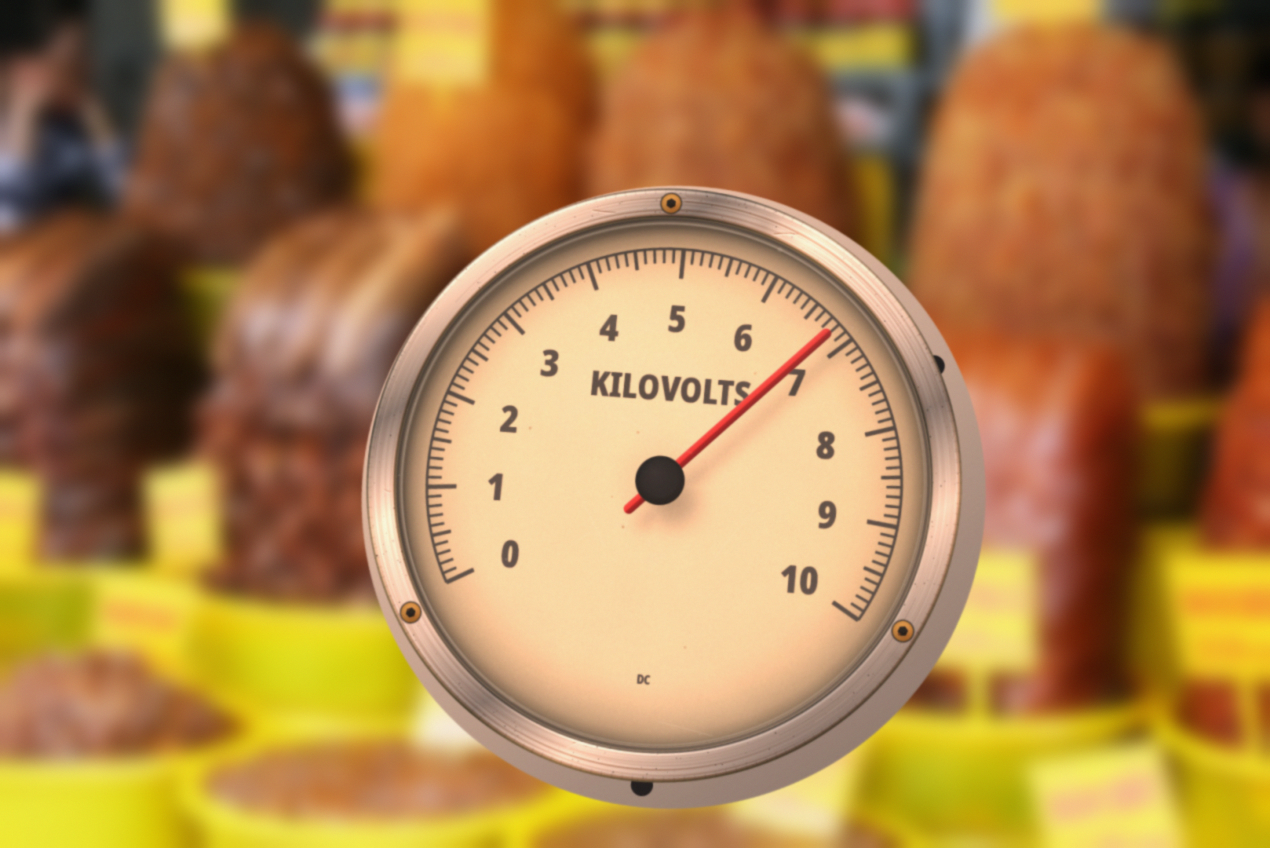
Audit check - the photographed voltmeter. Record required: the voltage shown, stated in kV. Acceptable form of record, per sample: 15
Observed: 6.8
